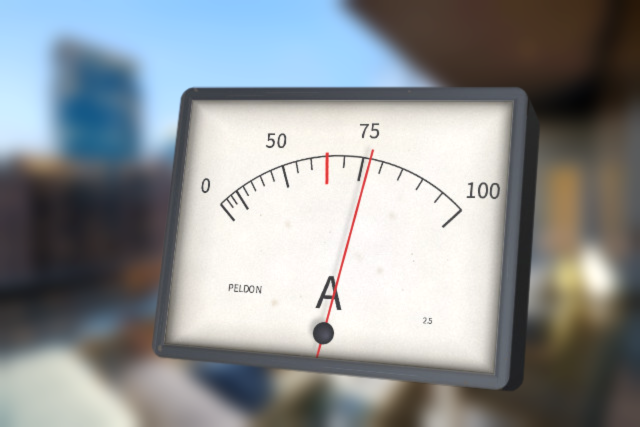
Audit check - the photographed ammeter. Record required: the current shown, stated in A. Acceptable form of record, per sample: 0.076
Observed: 77.5
